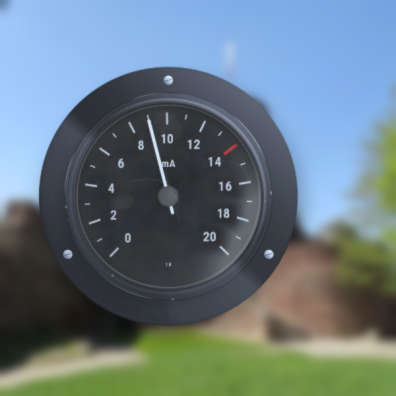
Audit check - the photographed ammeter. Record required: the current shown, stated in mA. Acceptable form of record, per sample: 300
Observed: 9
